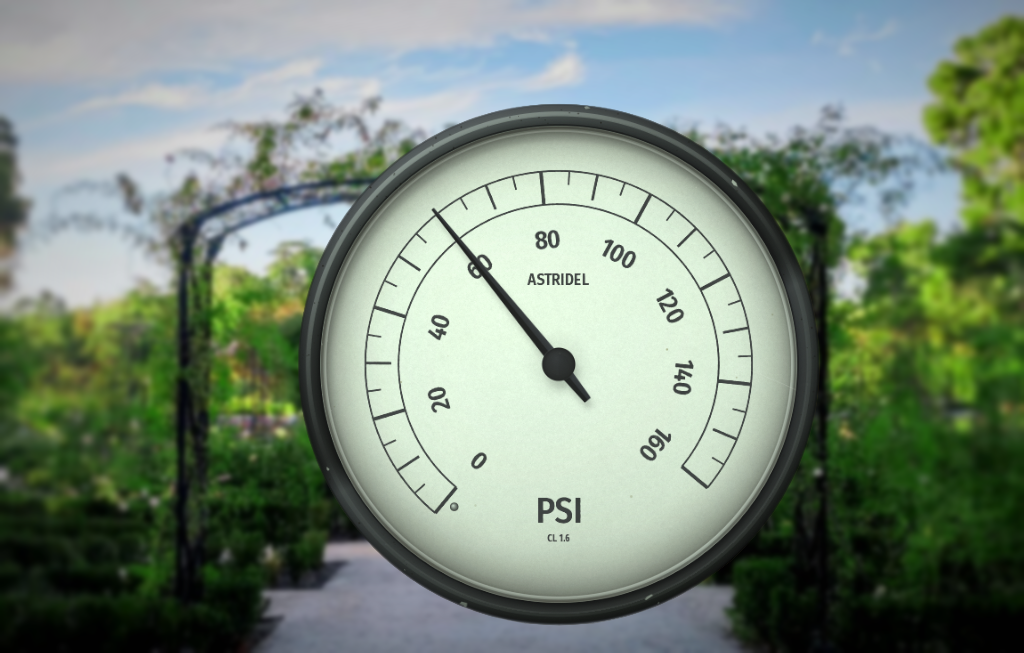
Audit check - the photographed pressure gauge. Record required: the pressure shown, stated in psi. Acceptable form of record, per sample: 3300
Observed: 60
